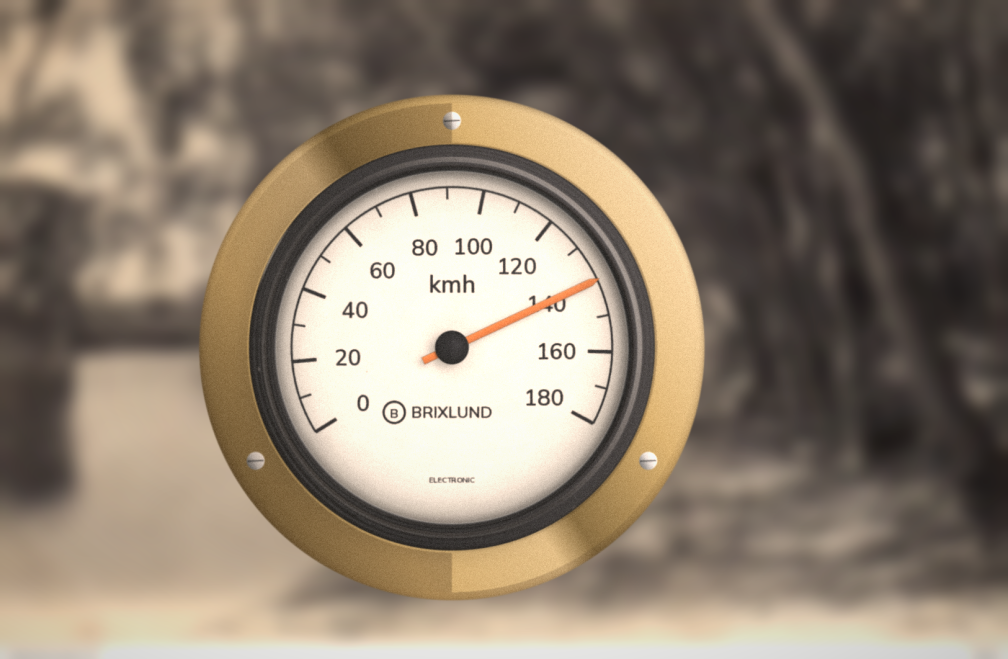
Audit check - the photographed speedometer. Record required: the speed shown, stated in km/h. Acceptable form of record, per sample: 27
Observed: 140
